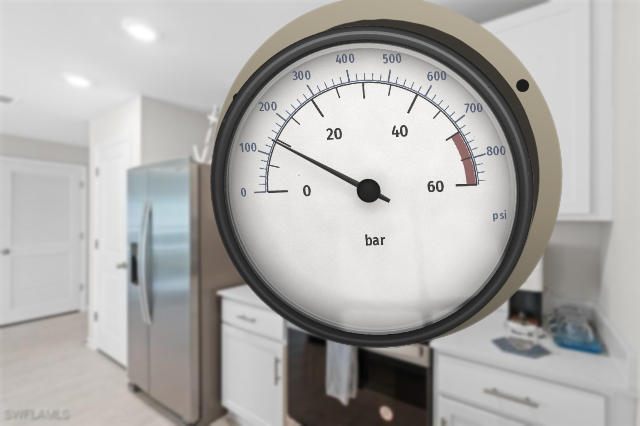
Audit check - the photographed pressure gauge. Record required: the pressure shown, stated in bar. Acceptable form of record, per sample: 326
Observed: 10
